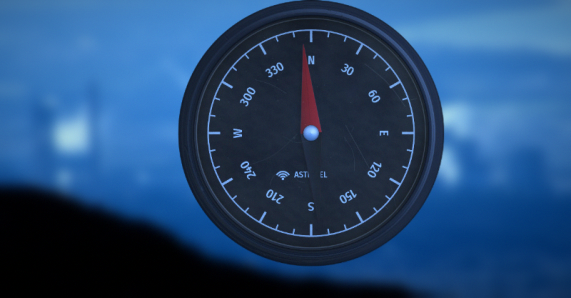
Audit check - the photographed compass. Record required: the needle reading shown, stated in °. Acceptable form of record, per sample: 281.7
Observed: 355
